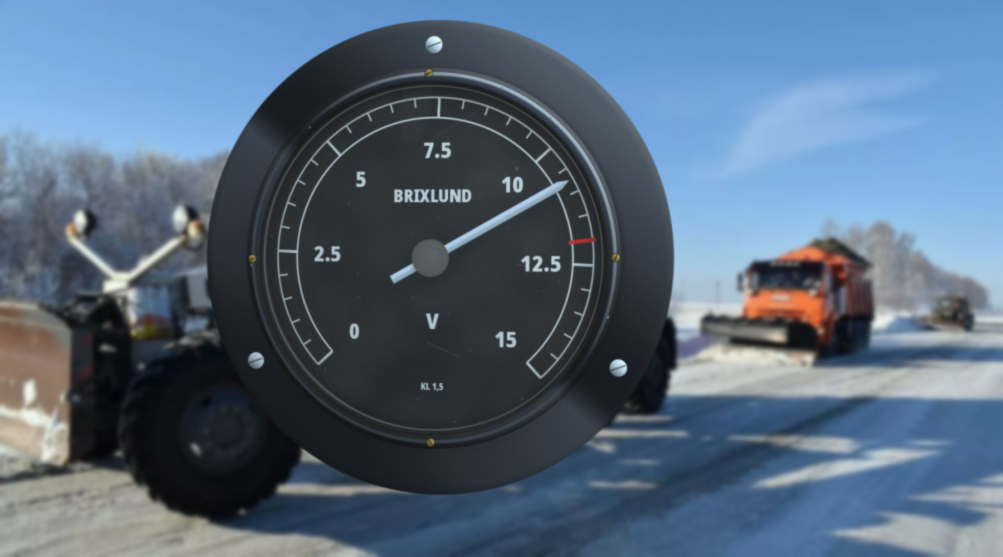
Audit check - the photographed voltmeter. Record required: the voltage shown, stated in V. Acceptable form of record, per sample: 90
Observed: 10.75
